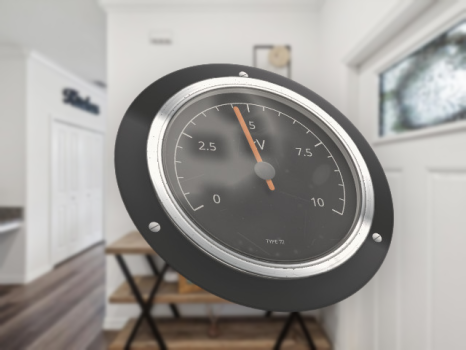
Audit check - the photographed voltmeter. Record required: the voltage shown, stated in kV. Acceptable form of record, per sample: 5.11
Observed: 4.5
